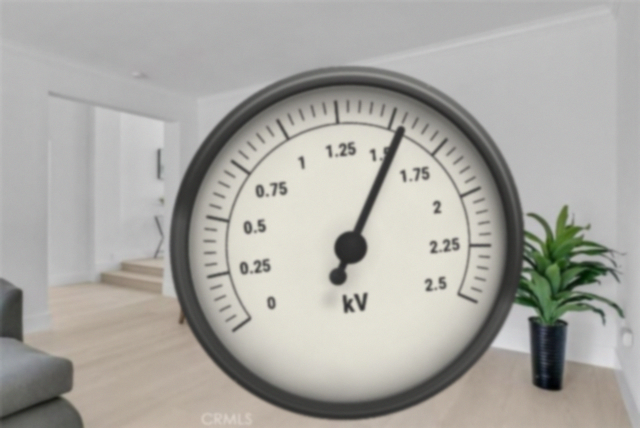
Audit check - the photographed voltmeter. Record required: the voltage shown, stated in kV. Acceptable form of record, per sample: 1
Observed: 1.55
